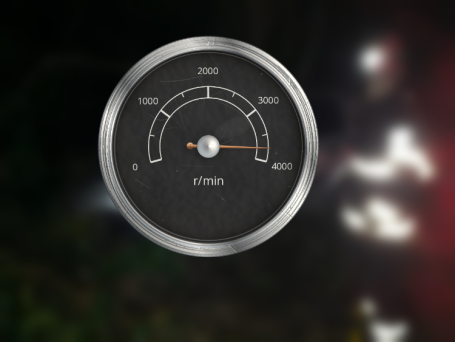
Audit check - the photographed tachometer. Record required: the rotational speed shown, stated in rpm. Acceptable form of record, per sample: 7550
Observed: 3750
